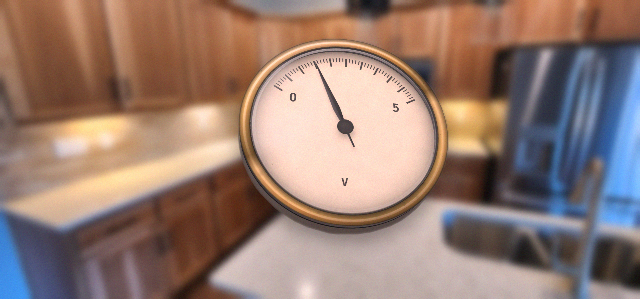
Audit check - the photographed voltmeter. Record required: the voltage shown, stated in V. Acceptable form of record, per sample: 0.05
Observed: 1.5
